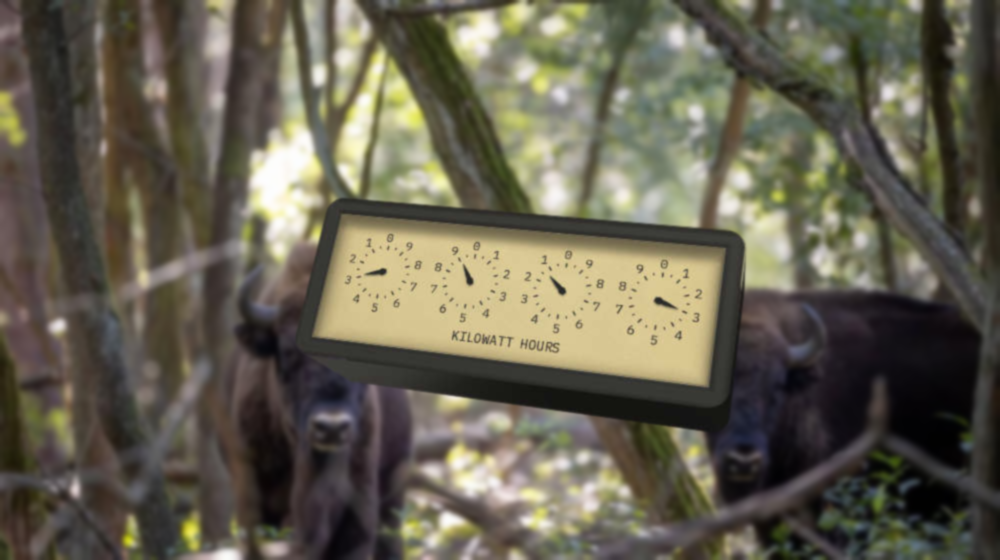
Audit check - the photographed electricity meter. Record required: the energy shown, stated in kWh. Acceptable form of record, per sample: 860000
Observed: 2913
